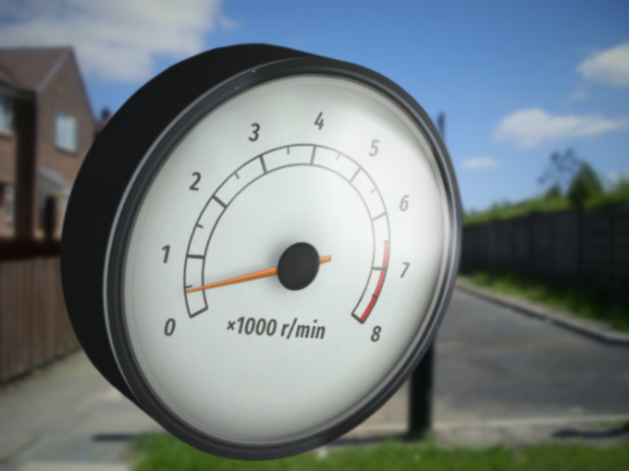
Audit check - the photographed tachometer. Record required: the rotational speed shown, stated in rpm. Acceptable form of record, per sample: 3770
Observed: 500
